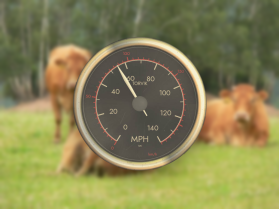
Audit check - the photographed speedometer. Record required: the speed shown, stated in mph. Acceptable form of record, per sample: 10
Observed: 55
